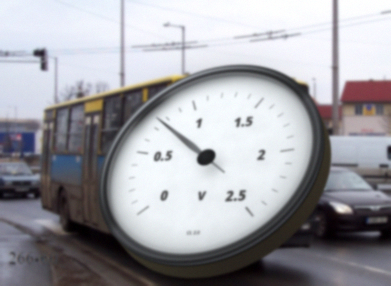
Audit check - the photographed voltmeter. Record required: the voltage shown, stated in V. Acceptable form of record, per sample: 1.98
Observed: 0.75
